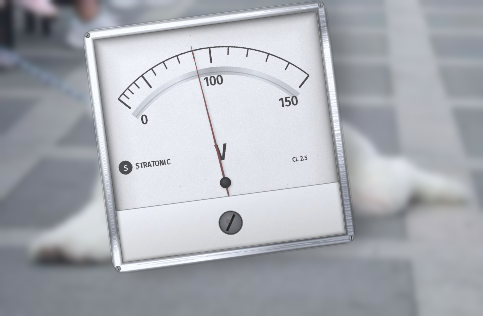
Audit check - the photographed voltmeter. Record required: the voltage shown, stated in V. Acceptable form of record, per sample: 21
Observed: 90
